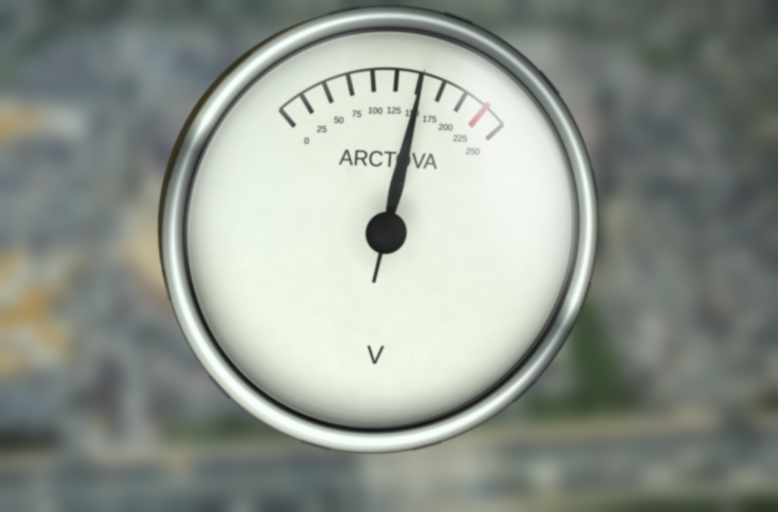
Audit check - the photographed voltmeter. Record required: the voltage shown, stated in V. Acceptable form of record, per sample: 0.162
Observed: 150
